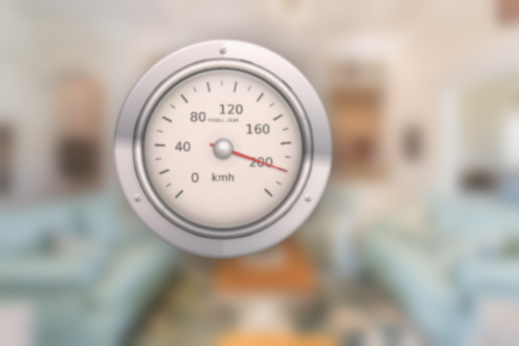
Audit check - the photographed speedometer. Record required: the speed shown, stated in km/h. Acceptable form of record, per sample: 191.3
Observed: 200
